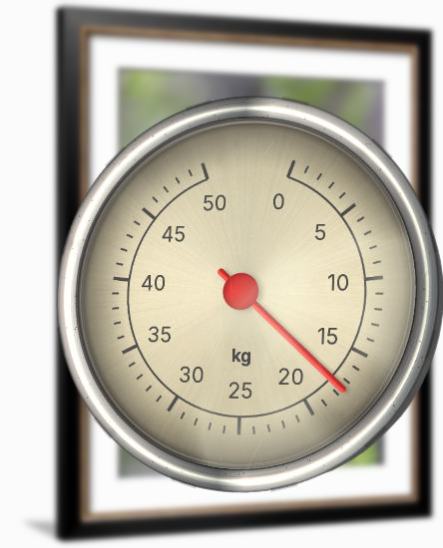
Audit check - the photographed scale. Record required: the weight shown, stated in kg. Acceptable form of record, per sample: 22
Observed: 17.5
